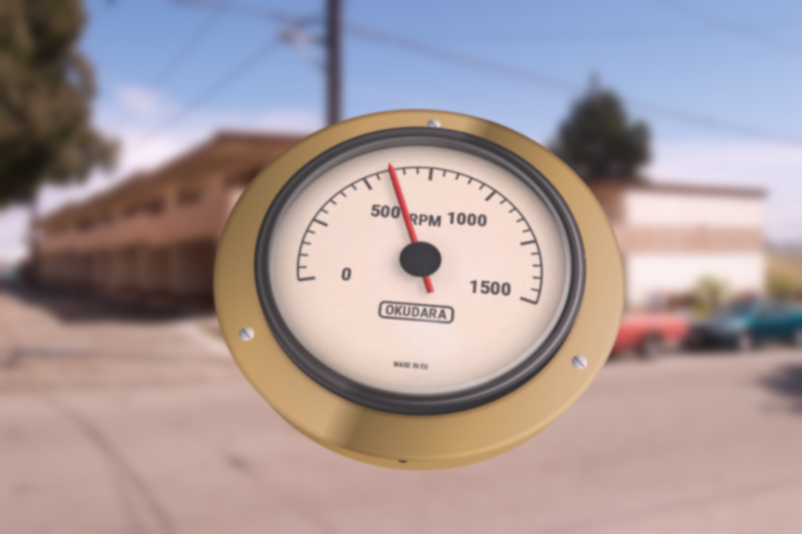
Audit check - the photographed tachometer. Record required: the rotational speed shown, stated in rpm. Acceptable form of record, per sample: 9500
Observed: 600
